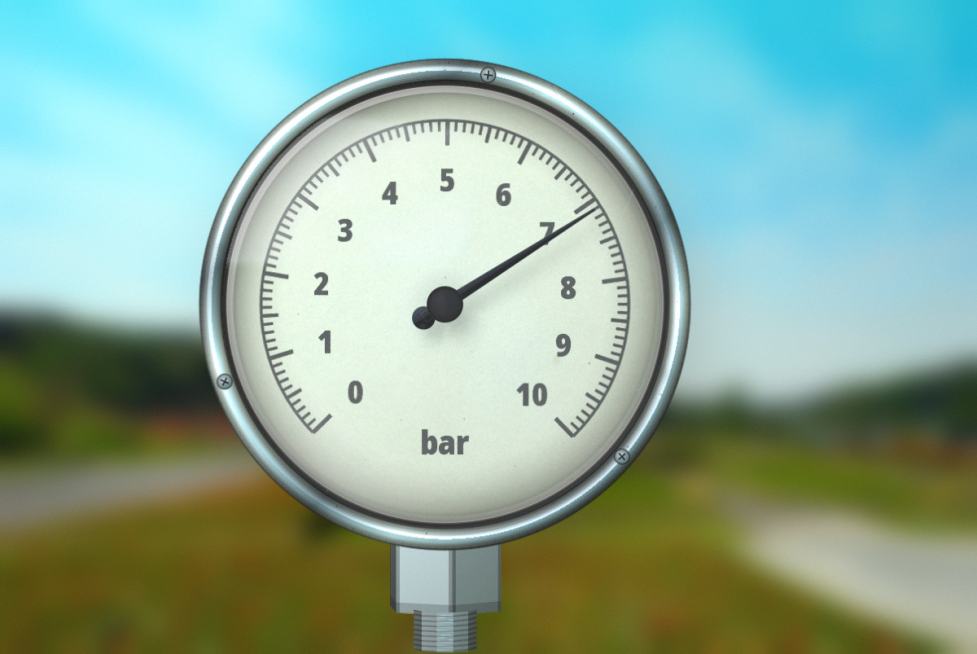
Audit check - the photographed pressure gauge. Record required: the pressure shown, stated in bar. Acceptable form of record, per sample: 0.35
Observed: 7.1
